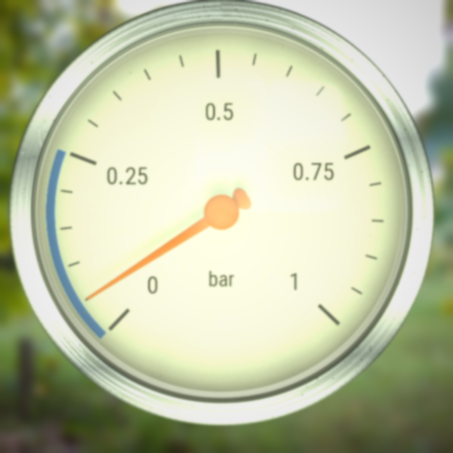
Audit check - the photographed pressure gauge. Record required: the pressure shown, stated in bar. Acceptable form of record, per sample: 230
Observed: 0.05
